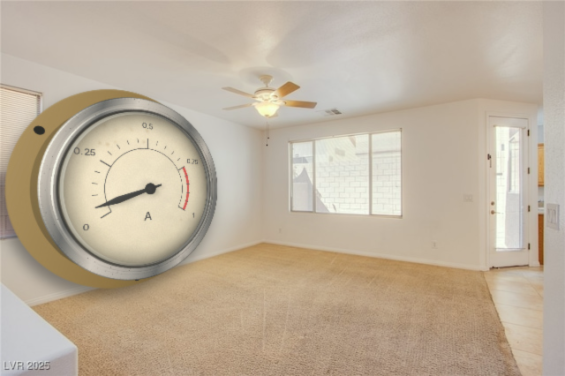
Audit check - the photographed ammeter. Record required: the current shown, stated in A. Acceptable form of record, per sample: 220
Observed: 0.05
